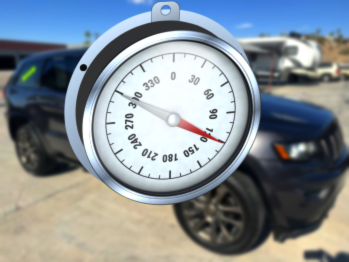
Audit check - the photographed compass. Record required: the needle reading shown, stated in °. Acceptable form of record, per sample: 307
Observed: 120
